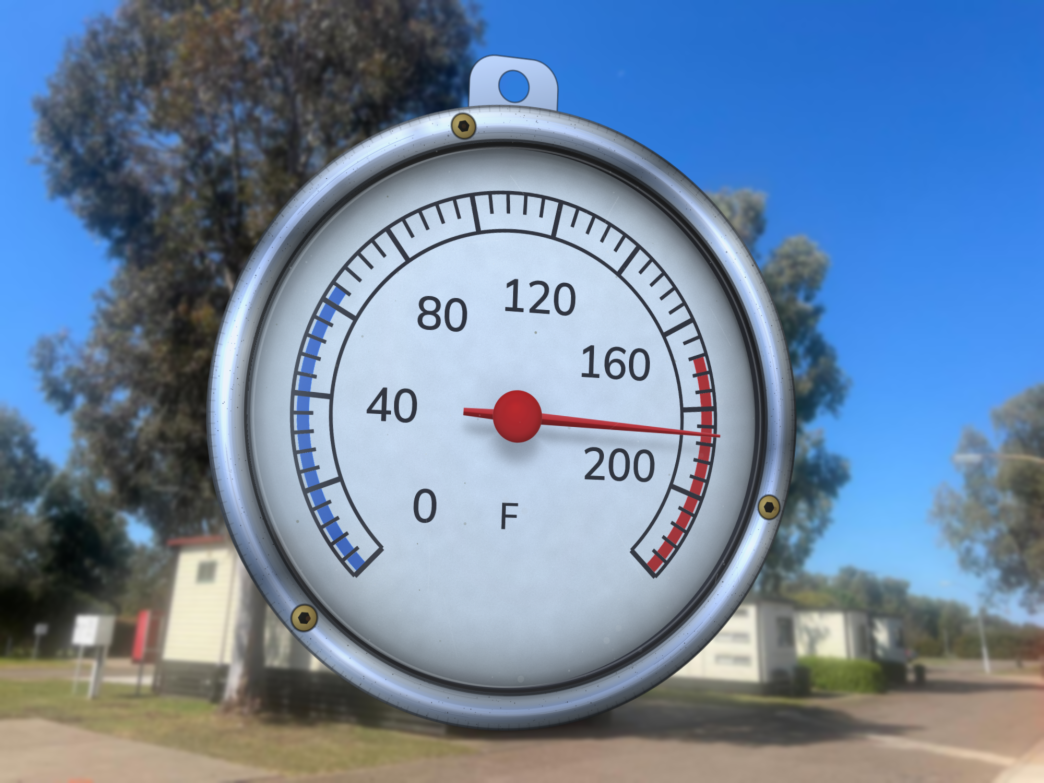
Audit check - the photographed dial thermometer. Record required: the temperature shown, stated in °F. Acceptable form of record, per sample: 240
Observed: 186
